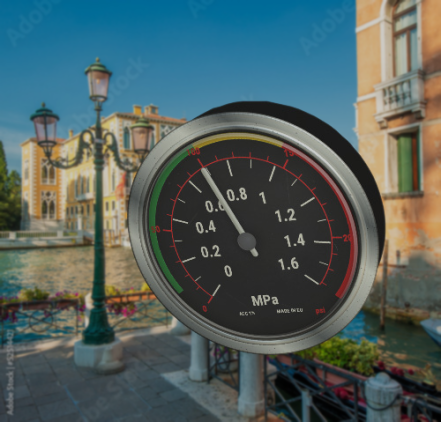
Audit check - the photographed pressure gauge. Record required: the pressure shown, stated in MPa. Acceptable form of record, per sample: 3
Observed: 0.7
